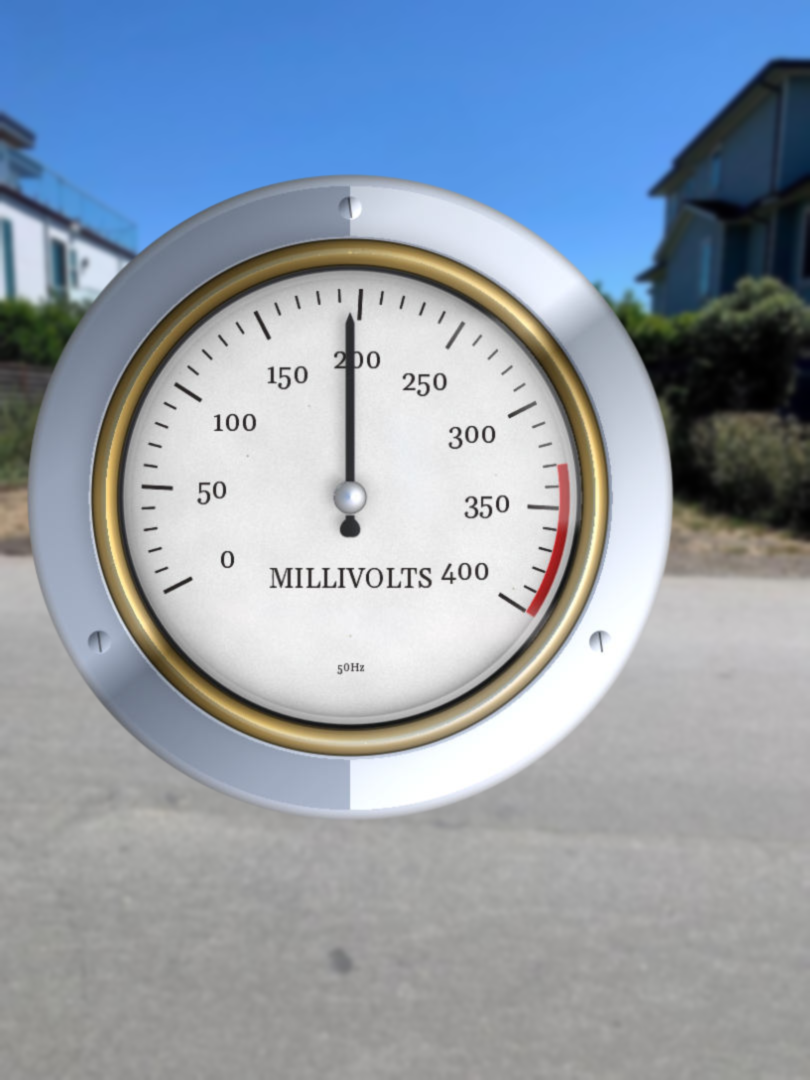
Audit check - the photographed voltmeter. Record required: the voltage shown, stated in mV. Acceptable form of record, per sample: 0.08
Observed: 195
